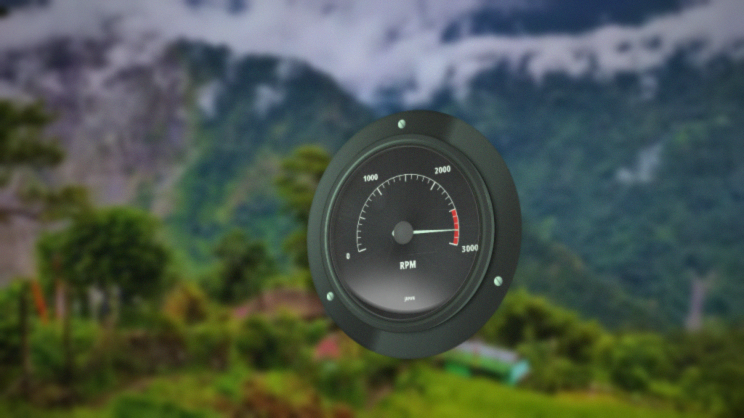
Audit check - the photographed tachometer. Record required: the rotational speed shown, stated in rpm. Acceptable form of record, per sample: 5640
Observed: 2800
